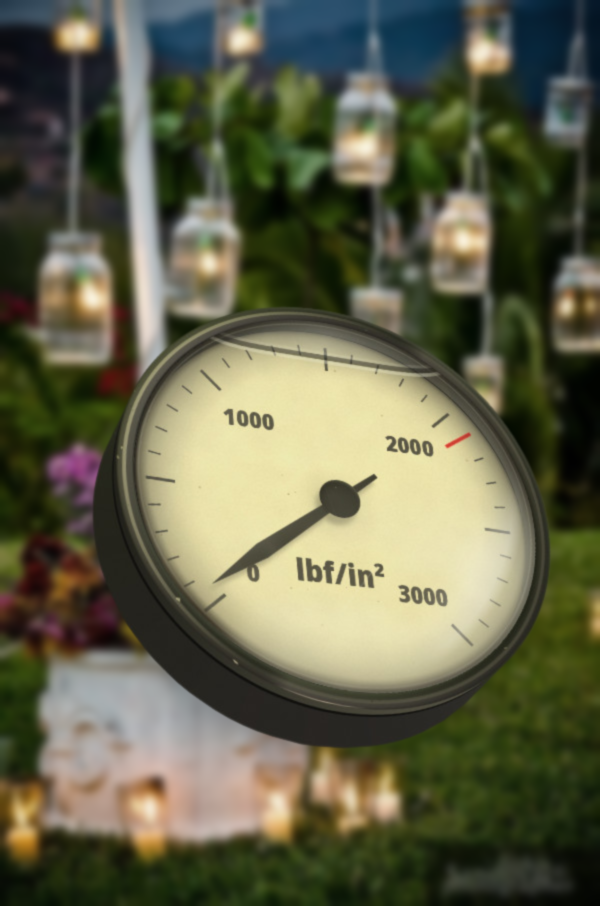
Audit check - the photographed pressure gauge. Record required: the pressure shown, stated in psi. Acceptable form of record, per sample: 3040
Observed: 50
